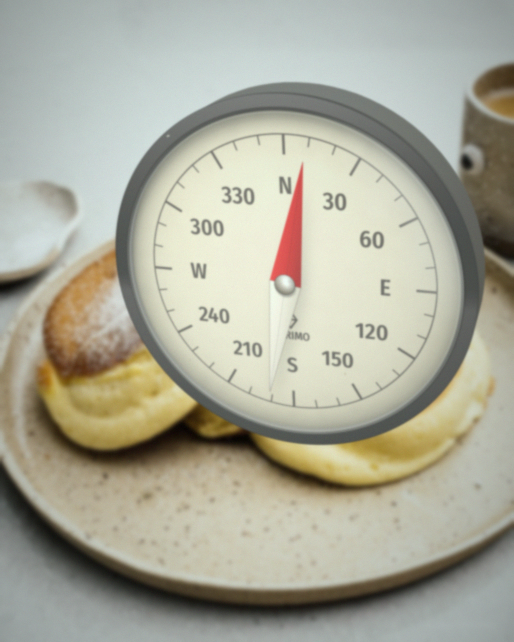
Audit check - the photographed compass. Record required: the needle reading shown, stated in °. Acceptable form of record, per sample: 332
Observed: 10
